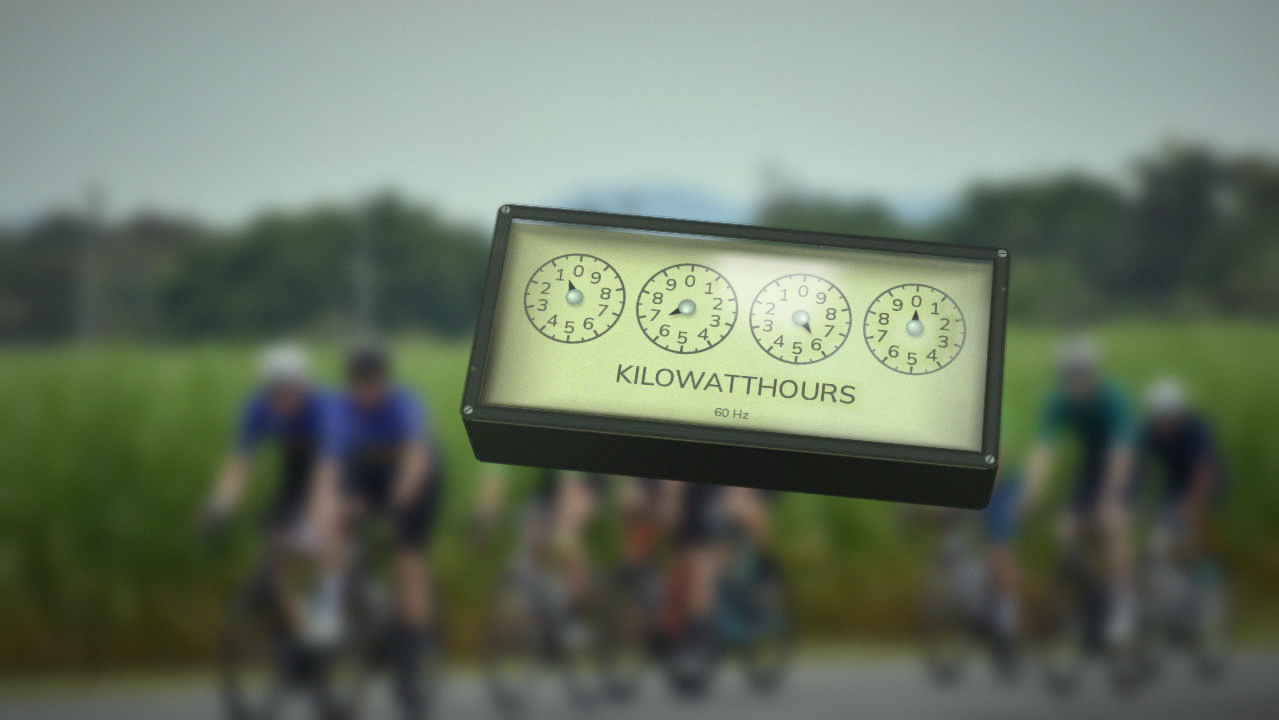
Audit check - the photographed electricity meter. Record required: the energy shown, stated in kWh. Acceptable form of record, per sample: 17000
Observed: 660
